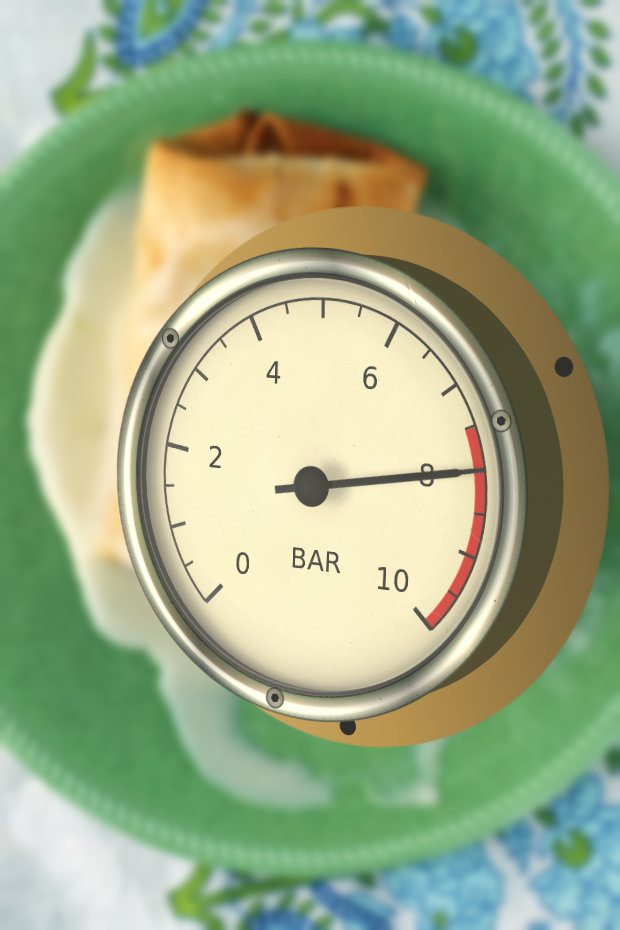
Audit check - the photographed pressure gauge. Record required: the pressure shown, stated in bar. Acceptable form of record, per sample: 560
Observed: 8
